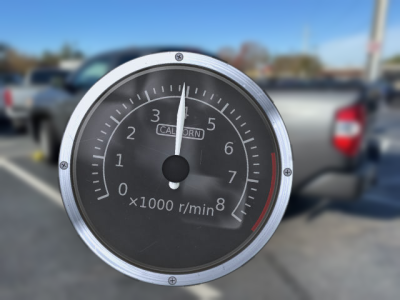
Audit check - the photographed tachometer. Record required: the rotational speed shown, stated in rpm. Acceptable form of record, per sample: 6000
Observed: 3900
